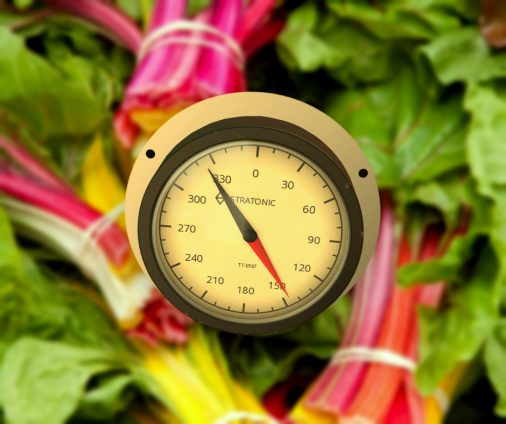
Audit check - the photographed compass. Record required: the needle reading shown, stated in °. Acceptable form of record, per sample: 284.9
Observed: 145
